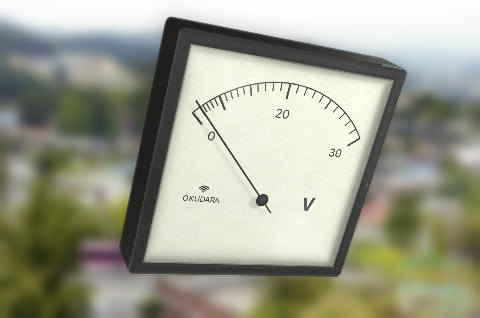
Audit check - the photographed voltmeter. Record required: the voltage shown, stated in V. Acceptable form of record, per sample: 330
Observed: 5
